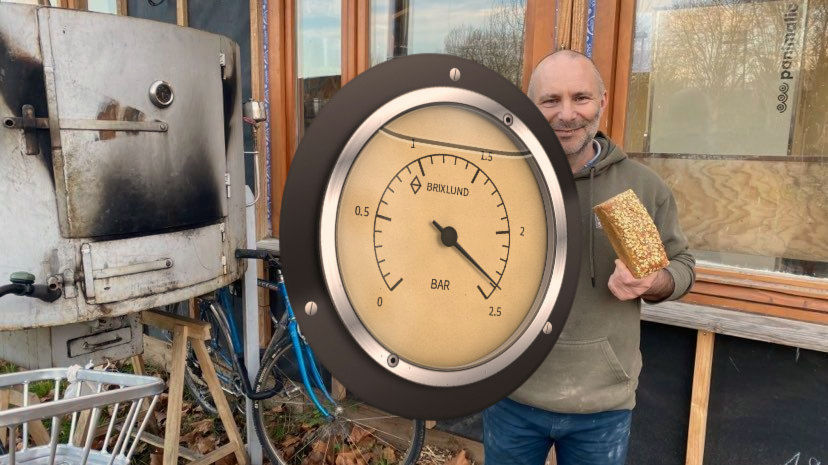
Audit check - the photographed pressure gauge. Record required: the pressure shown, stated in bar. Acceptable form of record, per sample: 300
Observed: 2.4
